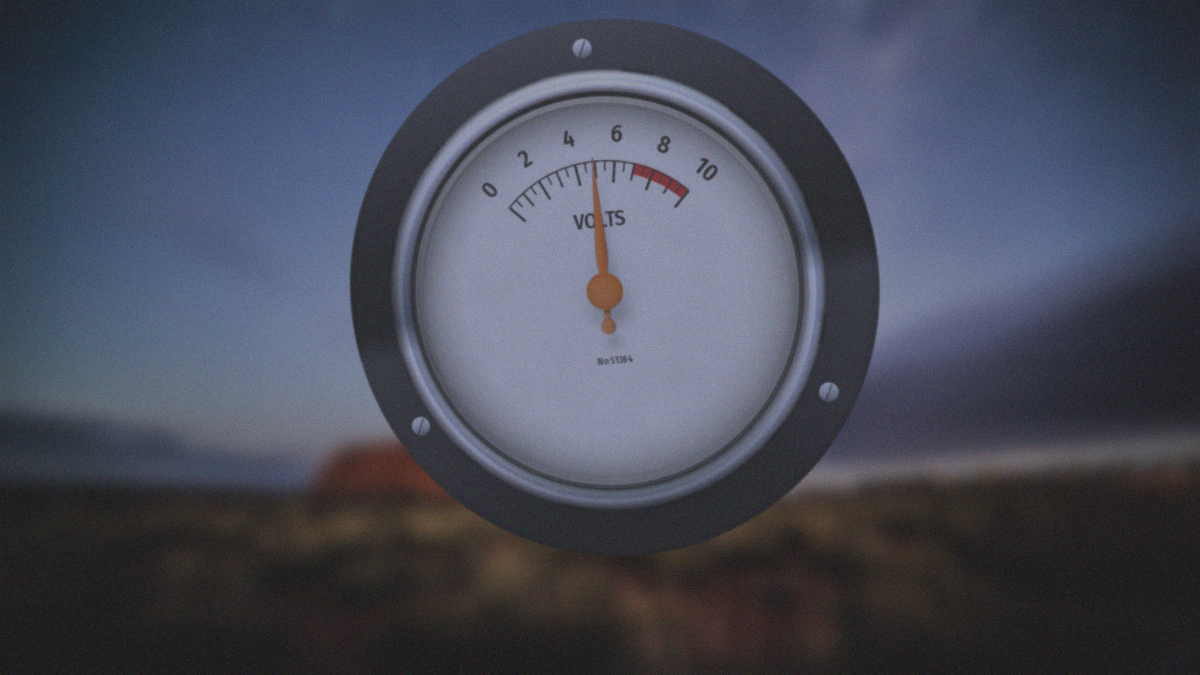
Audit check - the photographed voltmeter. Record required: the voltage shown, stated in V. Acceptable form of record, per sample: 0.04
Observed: 5
